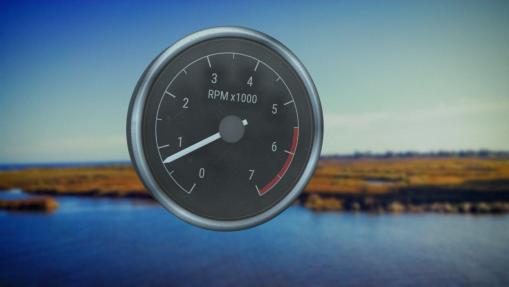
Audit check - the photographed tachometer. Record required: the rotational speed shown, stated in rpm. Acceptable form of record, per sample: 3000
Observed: 750
